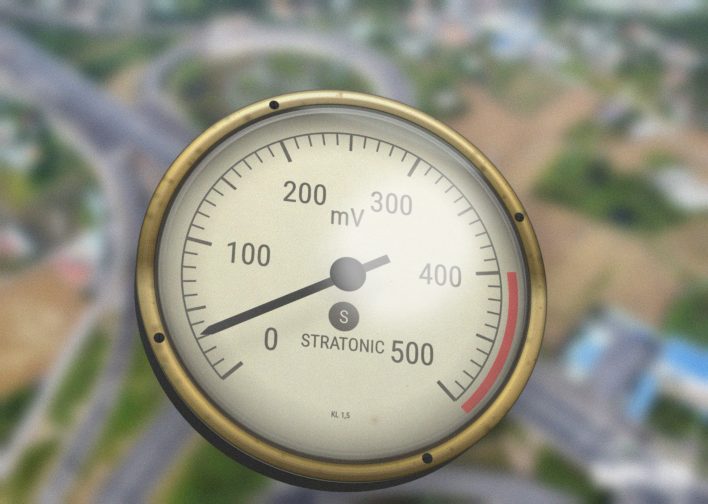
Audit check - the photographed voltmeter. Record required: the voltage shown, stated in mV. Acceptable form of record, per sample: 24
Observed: 30
